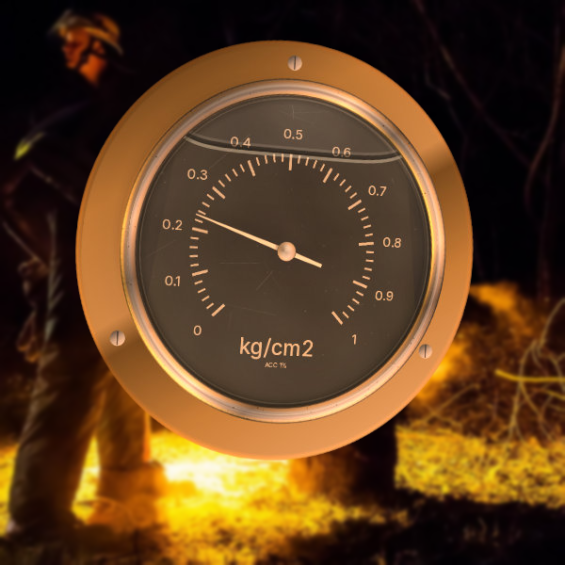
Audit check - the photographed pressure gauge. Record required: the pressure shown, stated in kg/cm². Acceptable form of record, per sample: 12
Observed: 0.23
